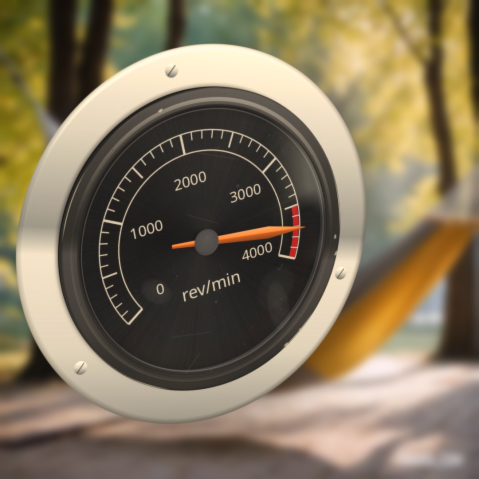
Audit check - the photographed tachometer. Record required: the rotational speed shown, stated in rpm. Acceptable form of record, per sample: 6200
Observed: 3700
